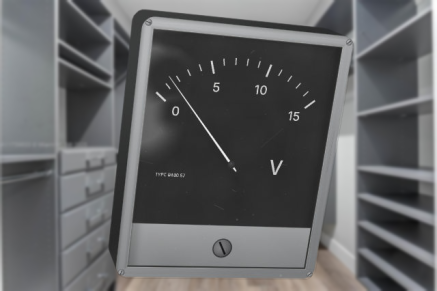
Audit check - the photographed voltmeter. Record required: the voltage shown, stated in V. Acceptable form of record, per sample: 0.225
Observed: 1.5
